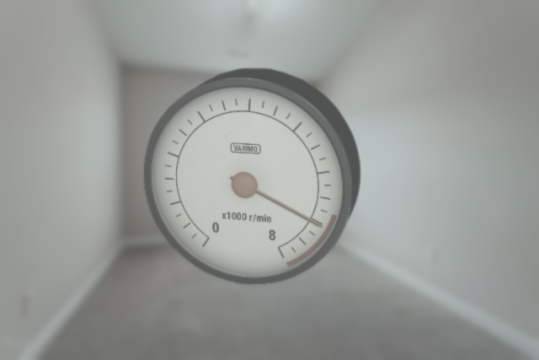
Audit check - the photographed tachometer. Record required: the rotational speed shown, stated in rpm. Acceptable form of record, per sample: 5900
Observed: 7000
